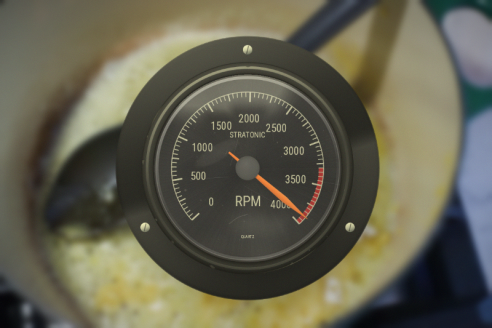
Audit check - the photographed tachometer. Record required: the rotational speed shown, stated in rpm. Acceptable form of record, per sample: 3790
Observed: 3900
